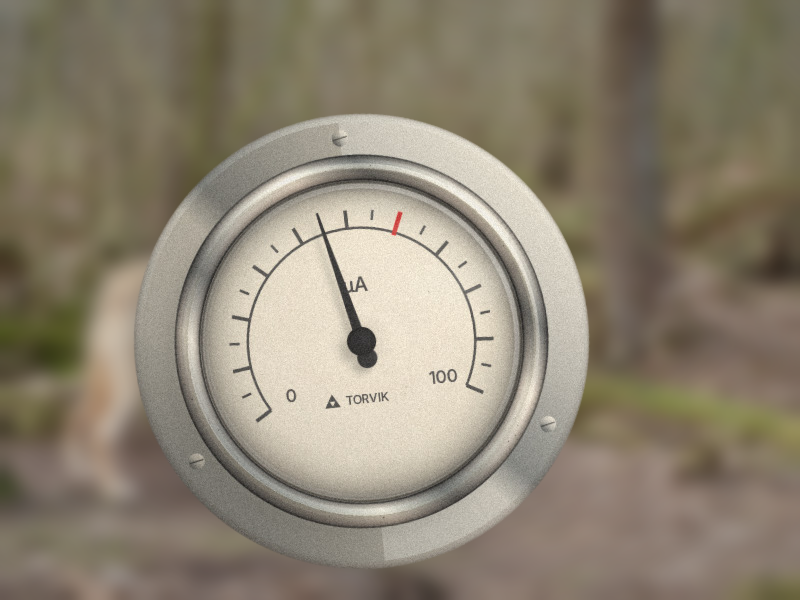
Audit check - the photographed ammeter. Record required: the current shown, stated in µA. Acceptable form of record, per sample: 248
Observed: 45
